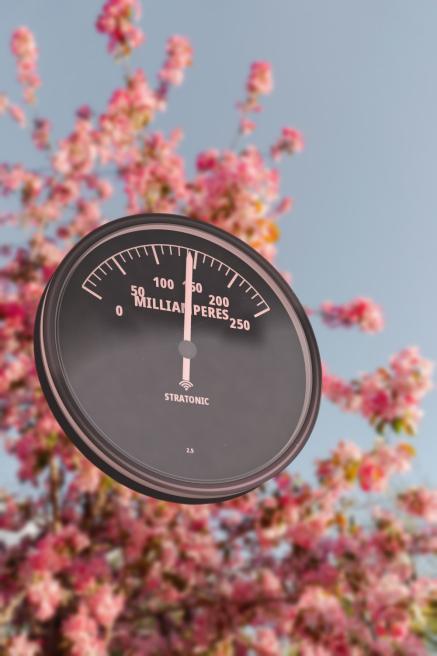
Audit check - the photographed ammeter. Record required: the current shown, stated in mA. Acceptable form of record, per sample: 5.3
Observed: 140
